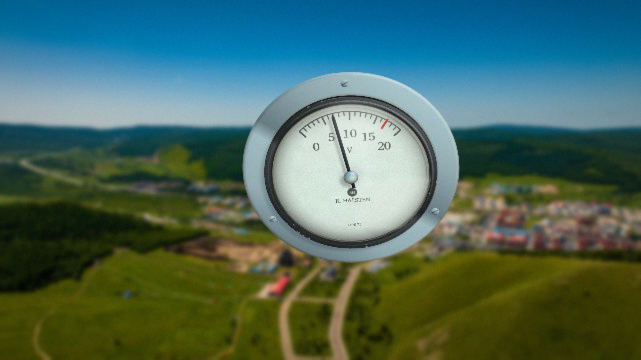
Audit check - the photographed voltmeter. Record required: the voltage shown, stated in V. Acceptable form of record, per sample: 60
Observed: 7
